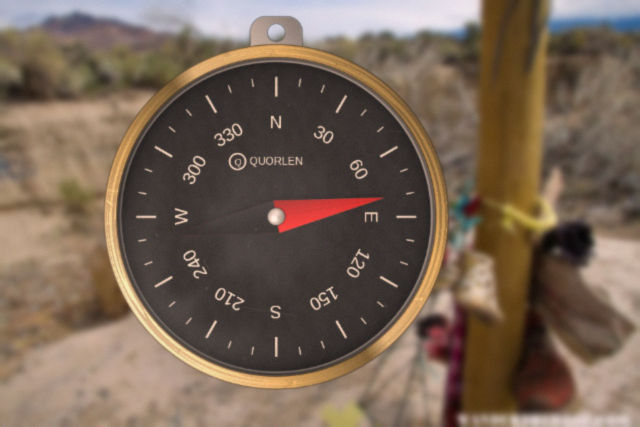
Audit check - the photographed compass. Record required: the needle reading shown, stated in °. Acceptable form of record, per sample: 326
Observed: 80
